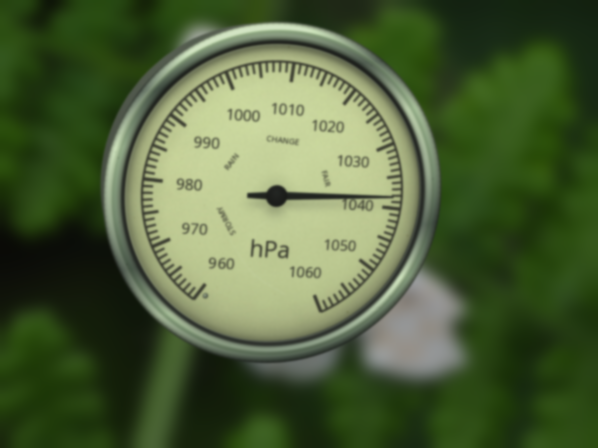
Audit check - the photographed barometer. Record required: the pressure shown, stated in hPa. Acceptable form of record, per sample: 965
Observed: 1038
